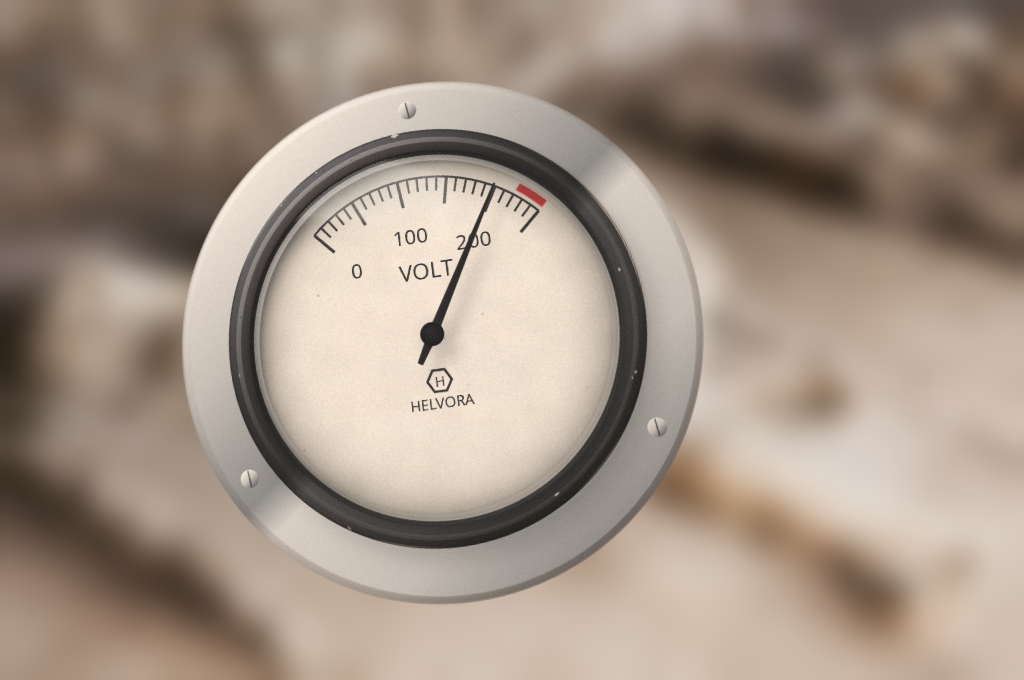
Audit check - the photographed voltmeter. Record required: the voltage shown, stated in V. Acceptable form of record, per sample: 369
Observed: 200
